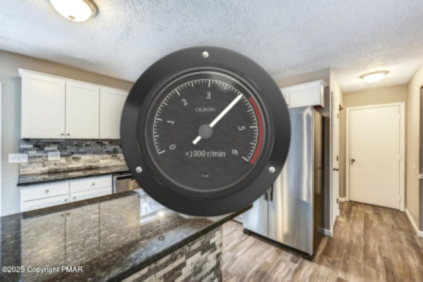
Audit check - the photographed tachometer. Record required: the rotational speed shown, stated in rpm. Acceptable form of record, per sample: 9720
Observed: 4000
